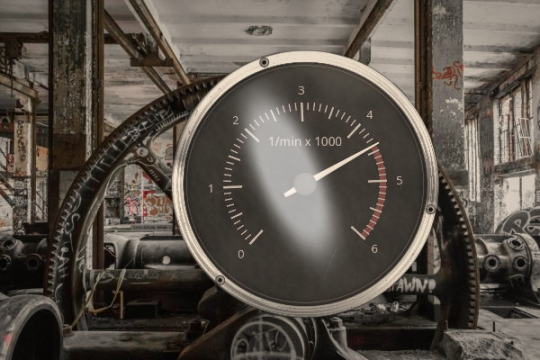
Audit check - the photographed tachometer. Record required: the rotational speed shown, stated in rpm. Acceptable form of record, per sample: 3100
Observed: 4400
